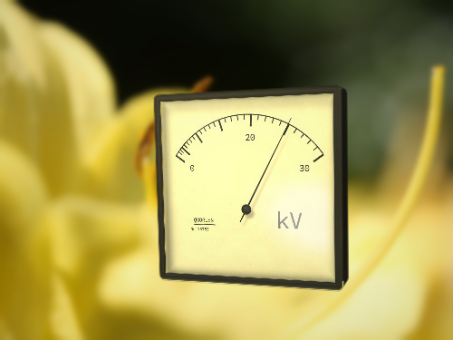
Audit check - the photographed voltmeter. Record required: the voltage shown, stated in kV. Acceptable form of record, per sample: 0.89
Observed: 25
